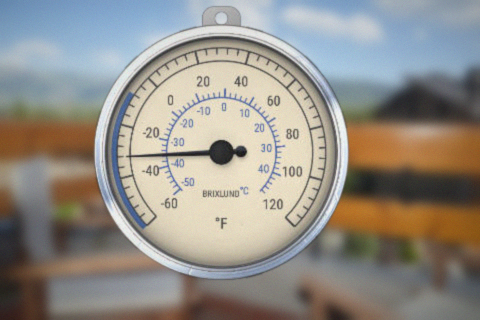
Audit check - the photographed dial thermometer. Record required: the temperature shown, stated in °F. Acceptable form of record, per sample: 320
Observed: -32
